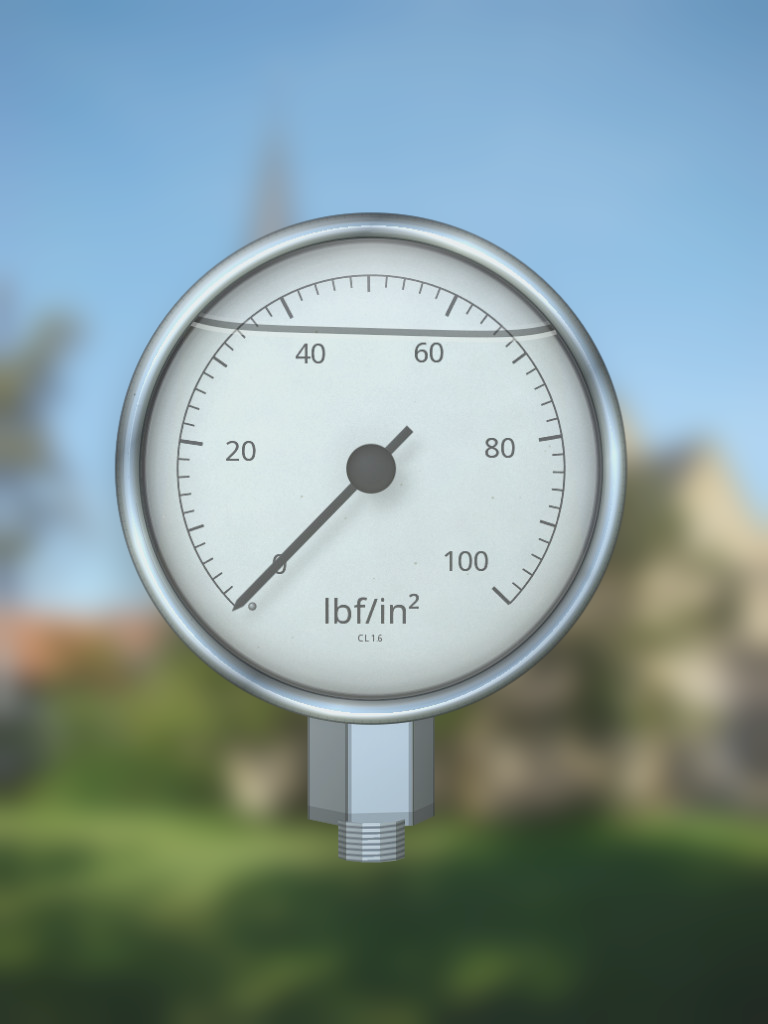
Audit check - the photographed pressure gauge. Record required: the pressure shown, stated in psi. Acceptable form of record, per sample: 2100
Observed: 0
